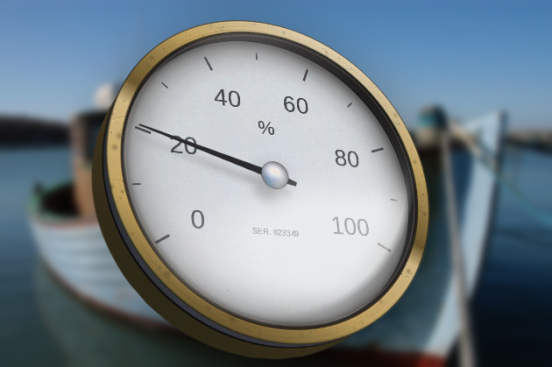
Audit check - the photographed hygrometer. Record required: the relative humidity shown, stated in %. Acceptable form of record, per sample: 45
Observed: 20
